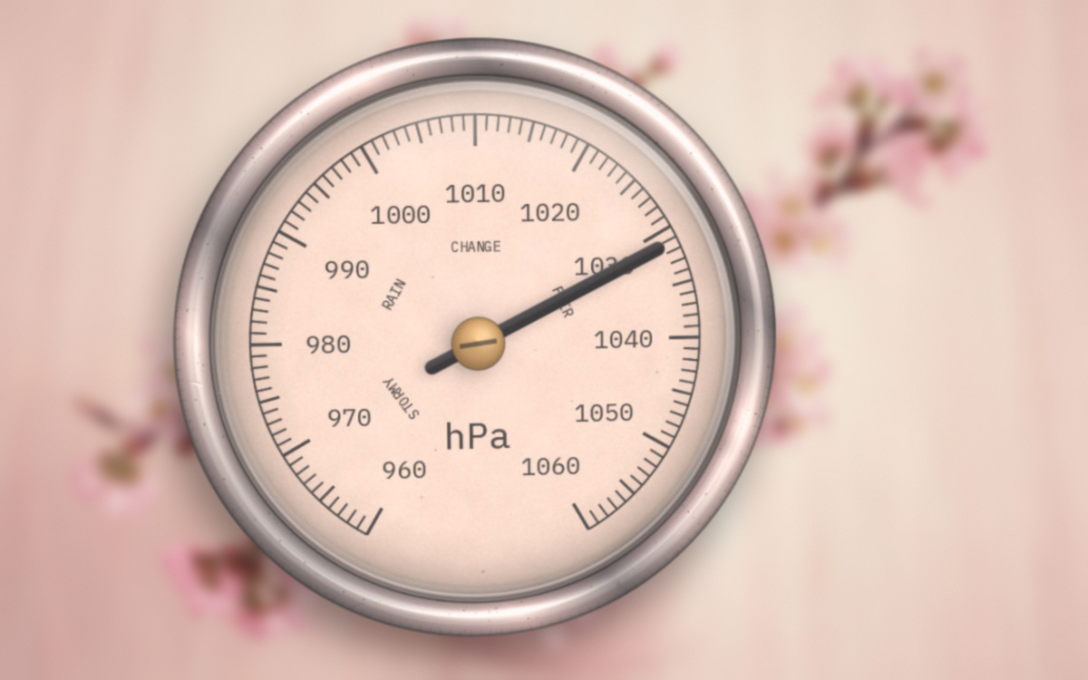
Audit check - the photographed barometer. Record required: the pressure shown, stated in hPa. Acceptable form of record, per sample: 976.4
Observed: 1031
